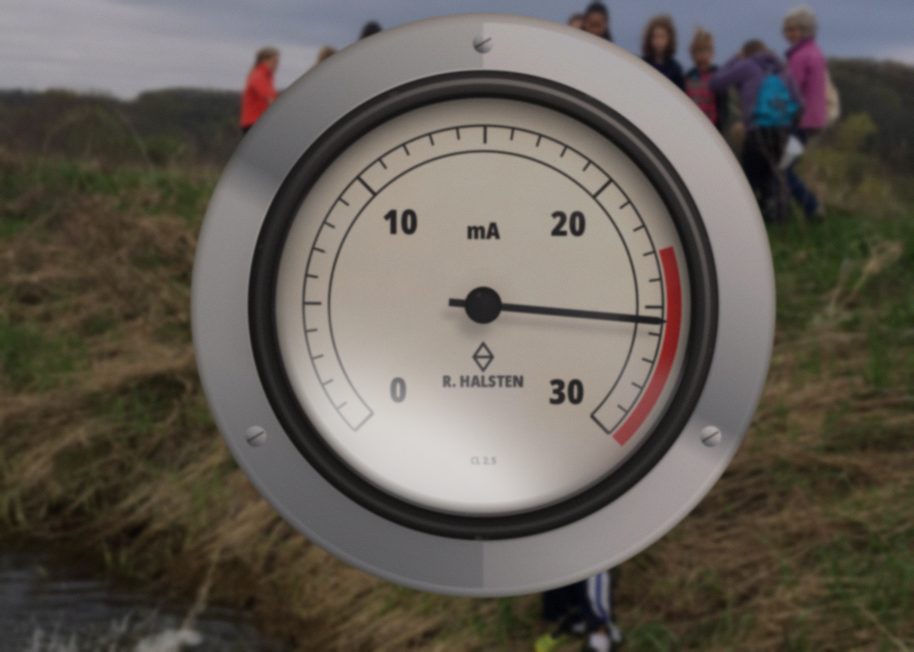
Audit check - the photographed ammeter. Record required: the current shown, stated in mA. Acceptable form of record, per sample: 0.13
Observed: 25.5
